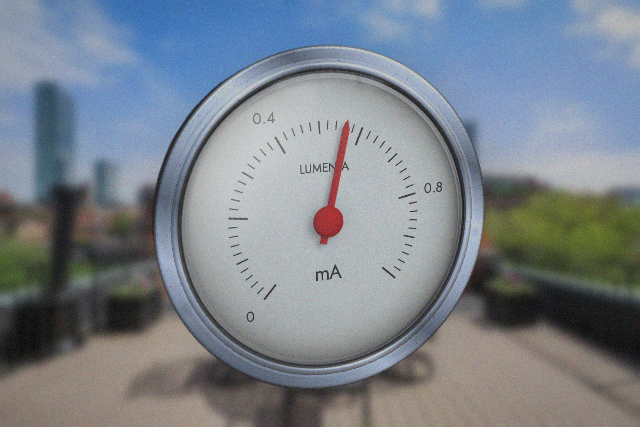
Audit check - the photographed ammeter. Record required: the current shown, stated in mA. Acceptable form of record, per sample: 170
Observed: 0.56
